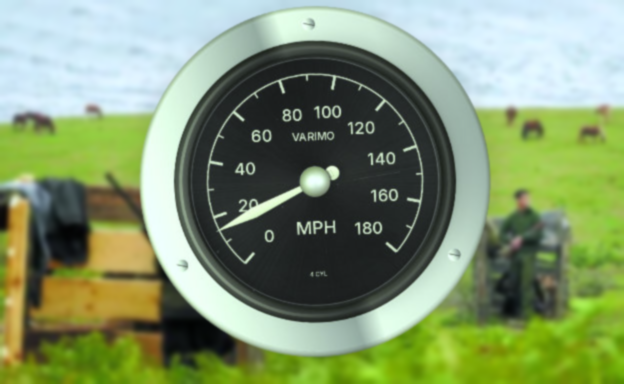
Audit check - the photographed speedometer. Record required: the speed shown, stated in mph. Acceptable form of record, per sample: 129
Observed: 15
